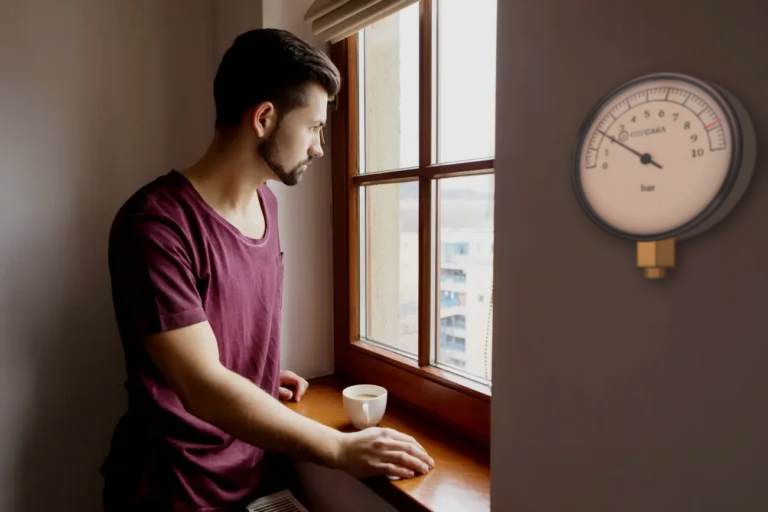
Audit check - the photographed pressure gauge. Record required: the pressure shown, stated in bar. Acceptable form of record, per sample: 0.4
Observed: 2
